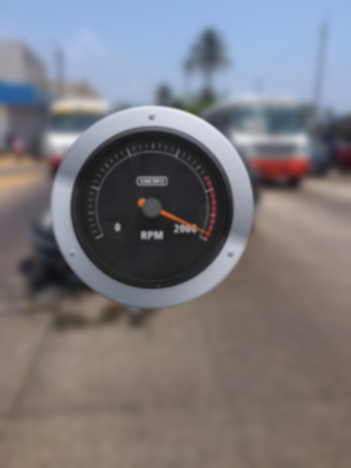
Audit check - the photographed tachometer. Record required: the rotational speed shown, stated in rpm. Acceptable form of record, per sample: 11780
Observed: 1950
